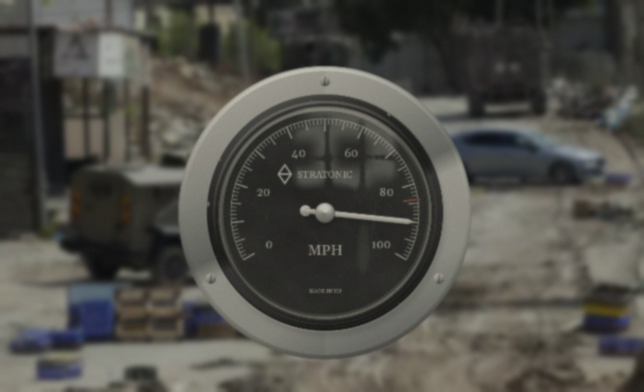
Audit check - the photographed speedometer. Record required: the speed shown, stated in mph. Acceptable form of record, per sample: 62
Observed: 90
